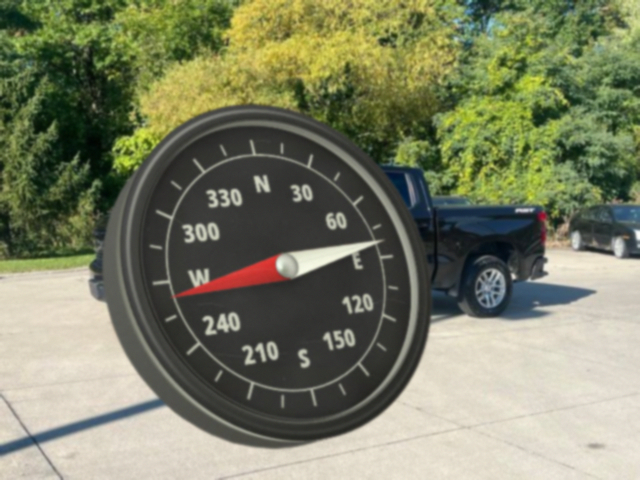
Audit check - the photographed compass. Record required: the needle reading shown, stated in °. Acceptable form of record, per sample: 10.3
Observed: 262.5
